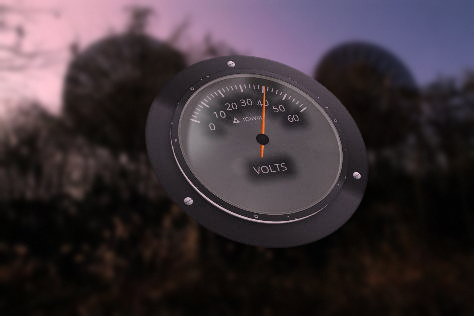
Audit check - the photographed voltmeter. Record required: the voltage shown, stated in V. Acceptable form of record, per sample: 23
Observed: 40
